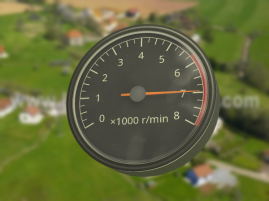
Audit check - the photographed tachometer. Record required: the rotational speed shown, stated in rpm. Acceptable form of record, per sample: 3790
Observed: 7000
